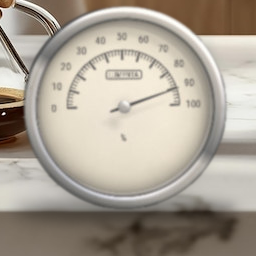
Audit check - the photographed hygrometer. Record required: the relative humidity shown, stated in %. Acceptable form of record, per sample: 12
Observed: 90
